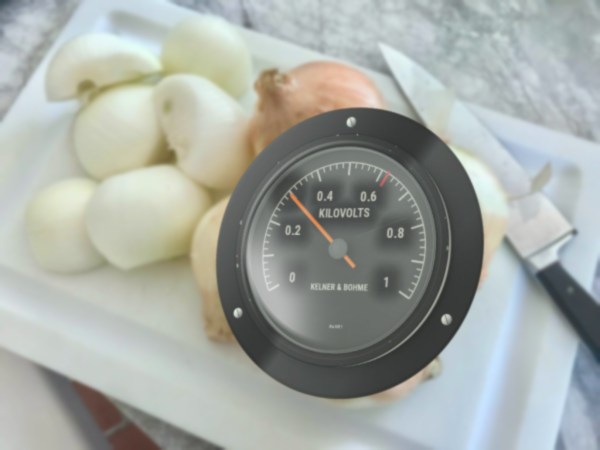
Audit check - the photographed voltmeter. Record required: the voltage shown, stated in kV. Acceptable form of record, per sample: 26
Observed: 0.3
